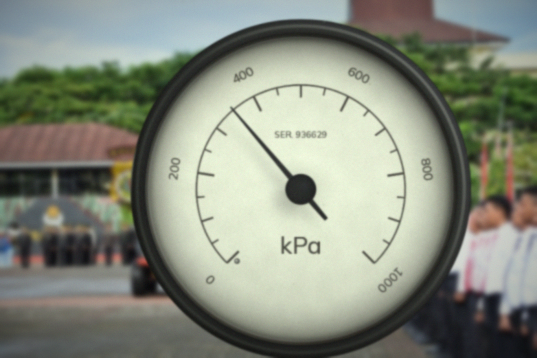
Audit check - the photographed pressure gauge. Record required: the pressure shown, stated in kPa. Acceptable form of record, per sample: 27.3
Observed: 350
